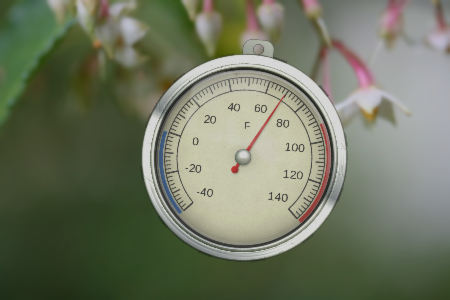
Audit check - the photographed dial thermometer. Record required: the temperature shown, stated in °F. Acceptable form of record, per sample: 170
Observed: 70
